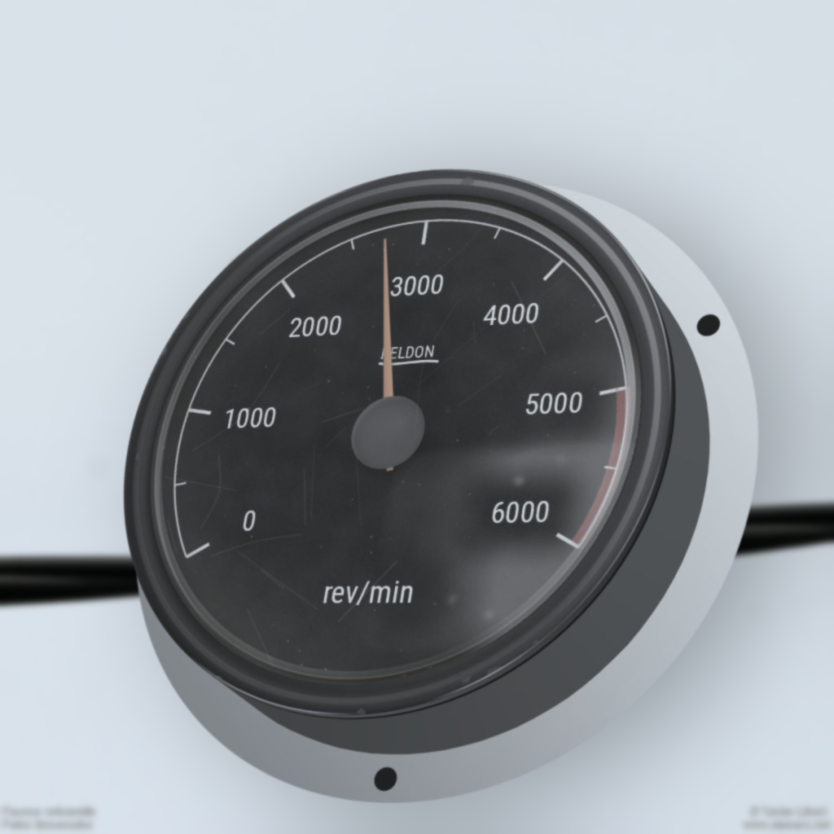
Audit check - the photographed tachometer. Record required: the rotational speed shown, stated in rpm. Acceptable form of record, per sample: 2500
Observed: 2750
